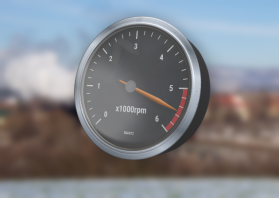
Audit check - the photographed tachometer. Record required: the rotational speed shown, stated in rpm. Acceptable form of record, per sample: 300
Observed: 5500
